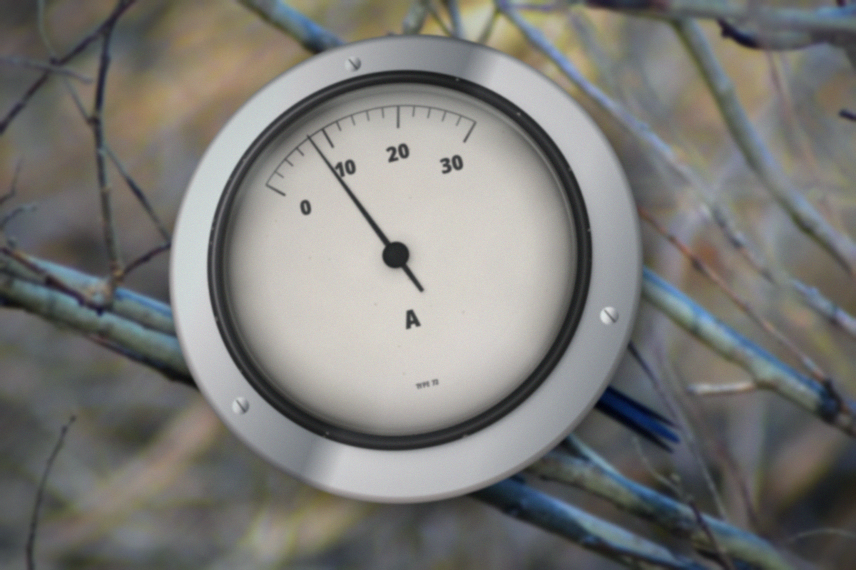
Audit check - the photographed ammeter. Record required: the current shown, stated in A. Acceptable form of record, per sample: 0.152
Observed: 8
